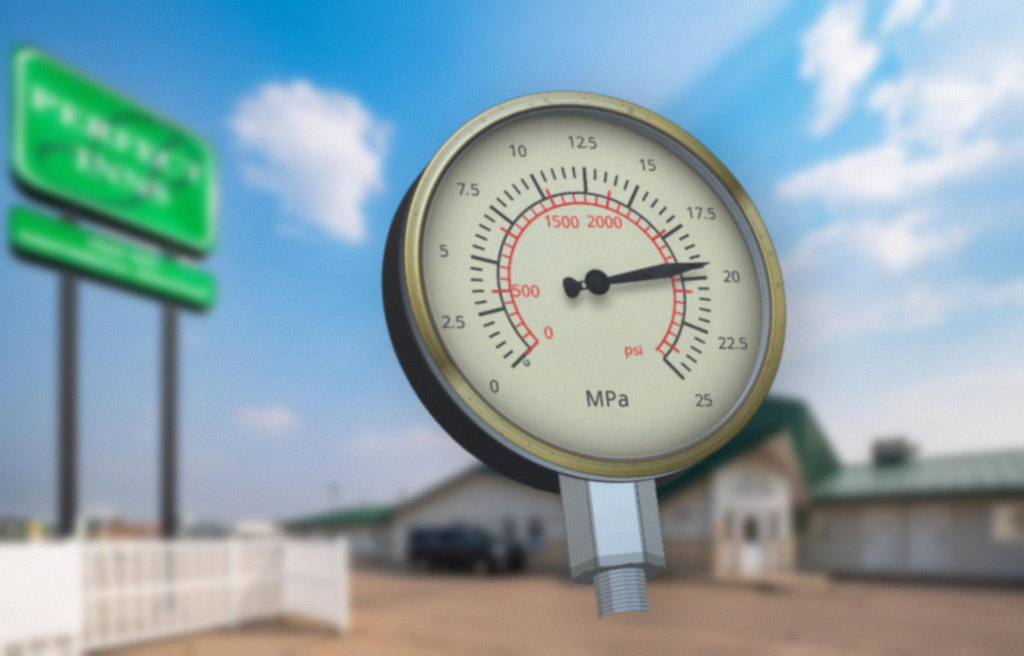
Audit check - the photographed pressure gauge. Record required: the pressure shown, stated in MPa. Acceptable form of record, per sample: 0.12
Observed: 19.5
